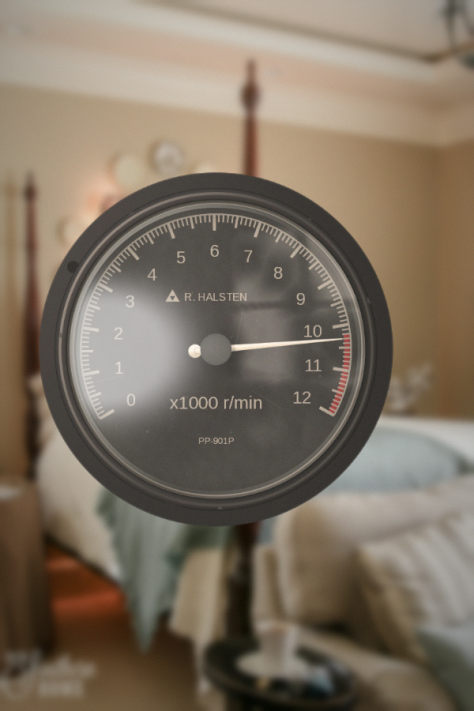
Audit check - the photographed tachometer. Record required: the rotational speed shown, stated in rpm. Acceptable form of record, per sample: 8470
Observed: 10300
